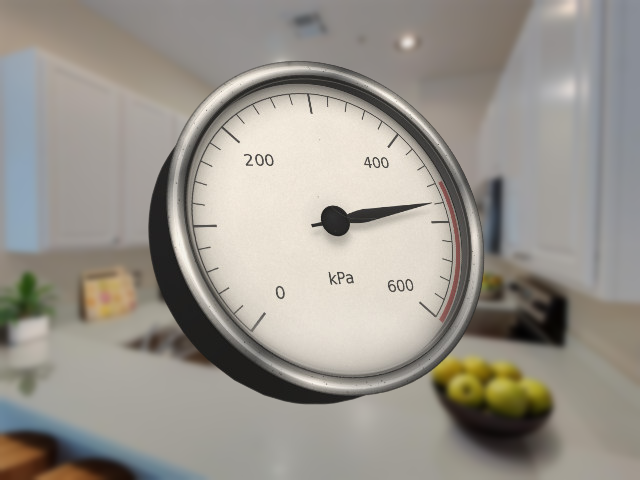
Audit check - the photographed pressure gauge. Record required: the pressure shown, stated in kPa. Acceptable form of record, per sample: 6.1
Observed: 480
